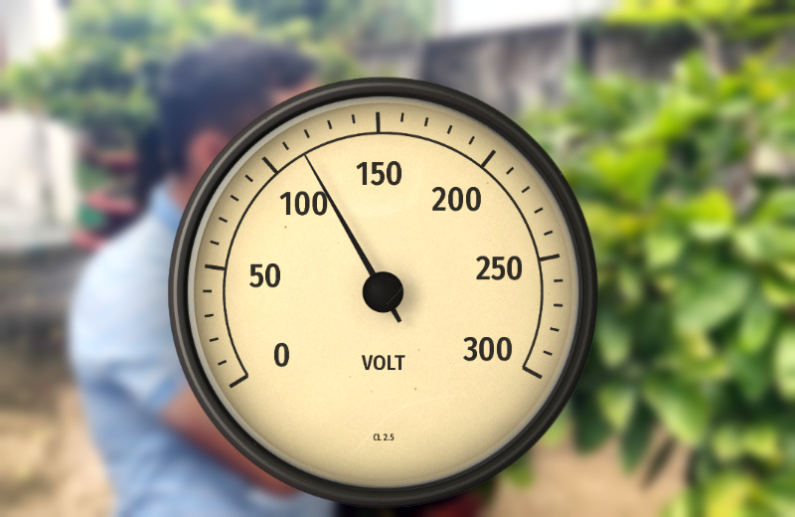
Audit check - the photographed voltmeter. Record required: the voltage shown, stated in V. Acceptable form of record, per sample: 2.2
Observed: 115
